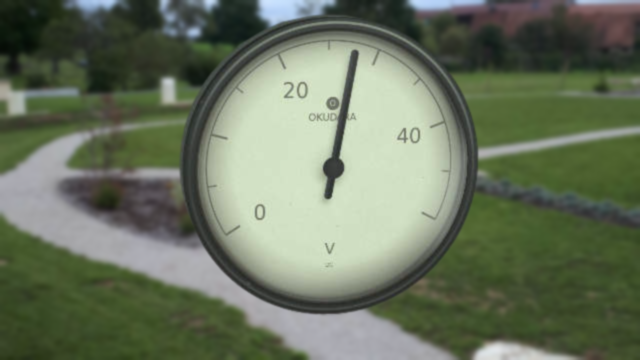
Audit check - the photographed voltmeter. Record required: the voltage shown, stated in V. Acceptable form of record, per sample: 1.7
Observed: 27.5
